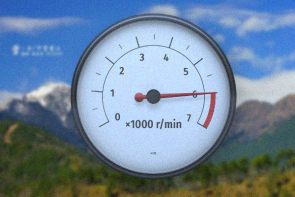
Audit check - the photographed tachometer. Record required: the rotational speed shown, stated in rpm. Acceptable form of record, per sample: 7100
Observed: 6000
